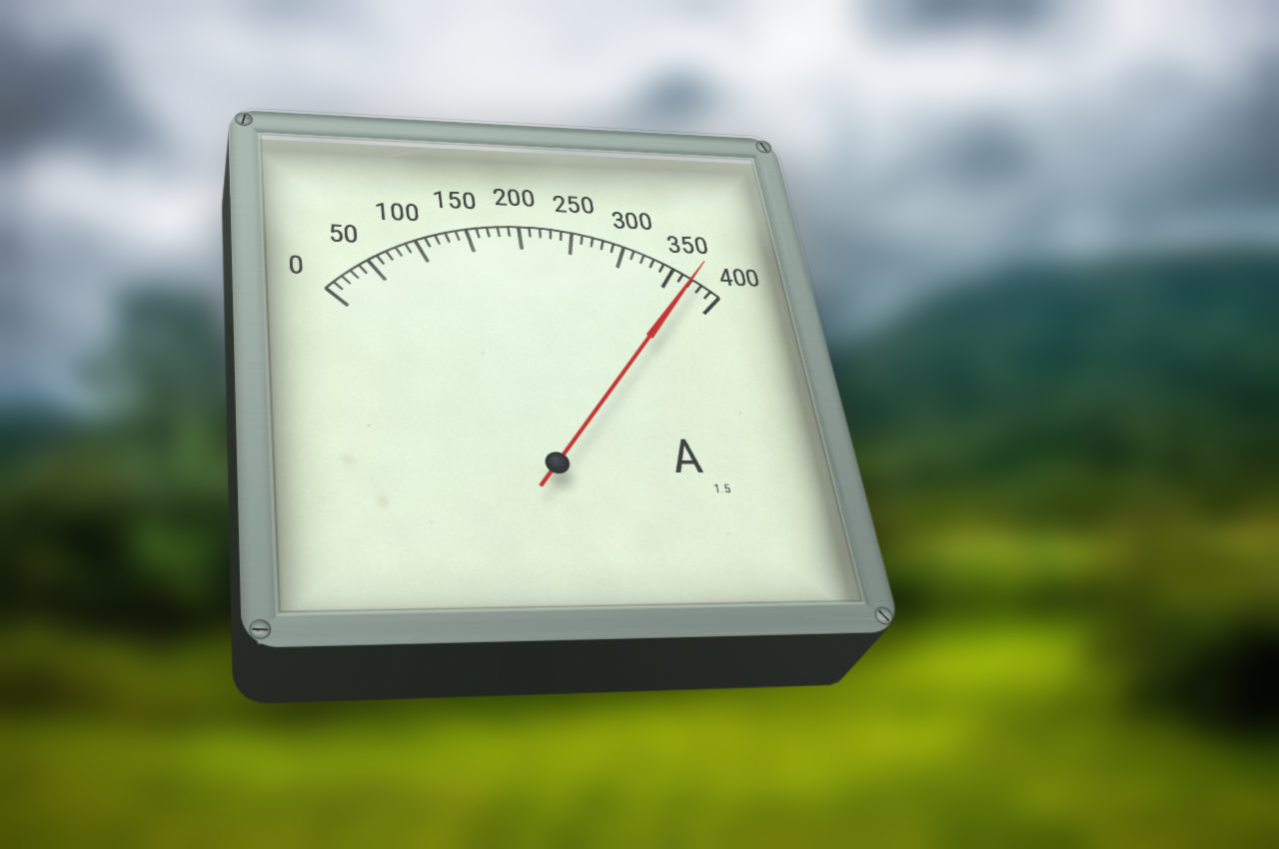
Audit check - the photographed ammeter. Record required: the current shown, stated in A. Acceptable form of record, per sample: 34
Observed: 370
